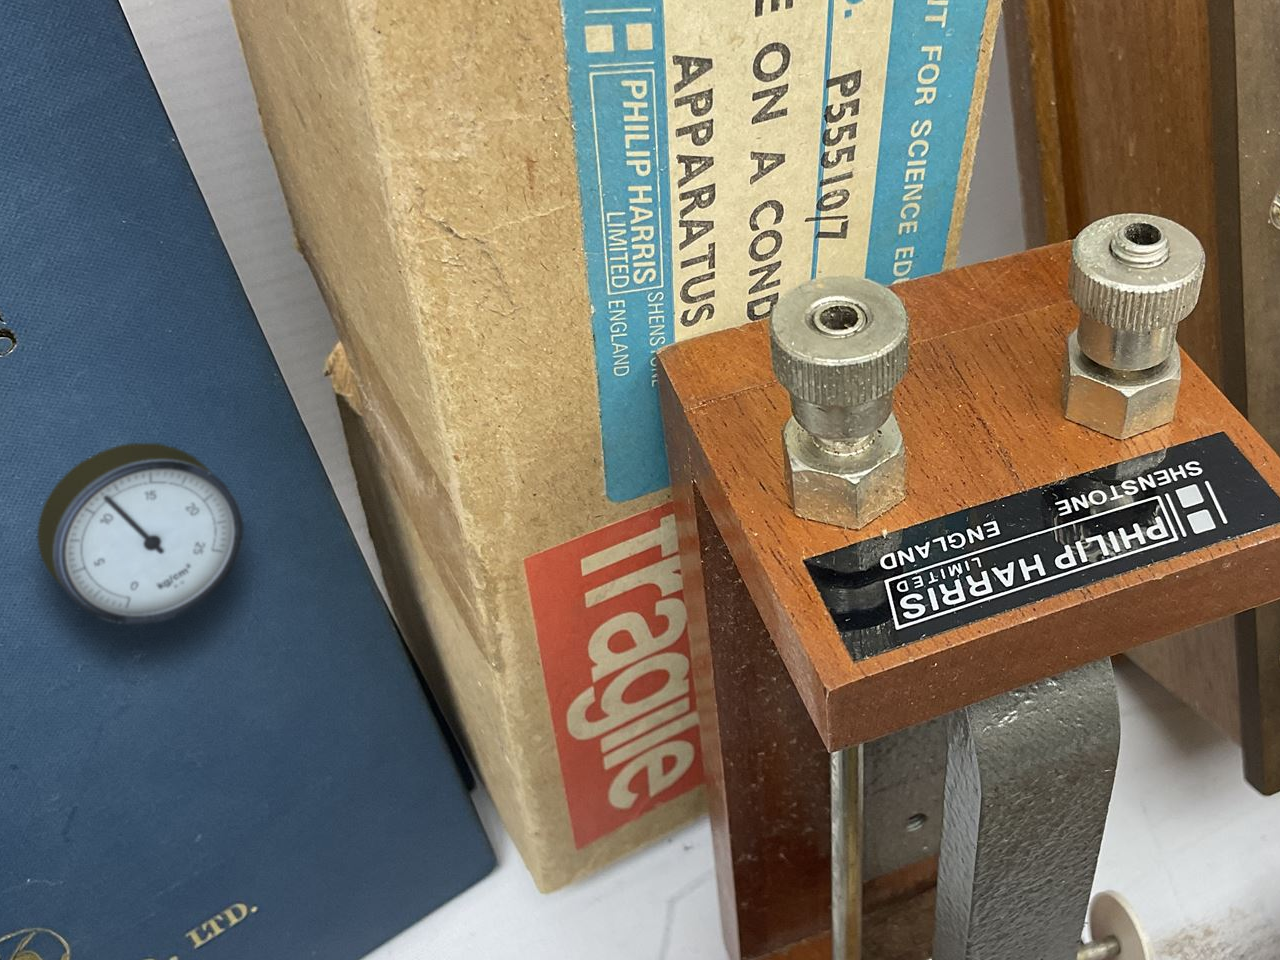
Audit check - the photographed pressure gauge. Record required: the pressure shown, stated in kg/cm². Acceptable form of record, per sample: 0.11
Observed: 11.5
